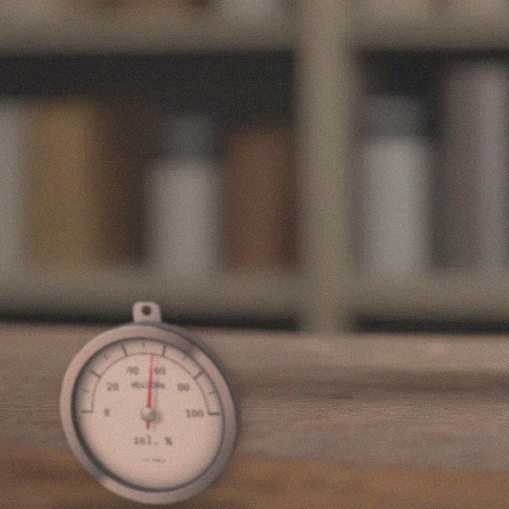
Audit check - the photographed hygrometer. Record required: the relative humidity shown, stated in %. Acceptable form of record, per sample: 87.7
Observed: 55
